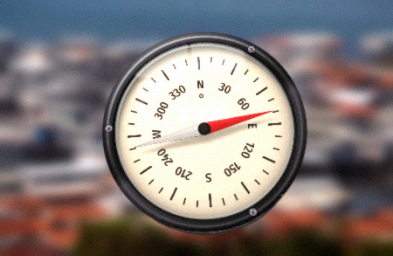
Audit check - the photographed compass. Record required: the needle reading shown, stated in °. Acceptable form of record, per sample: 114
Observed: 80
